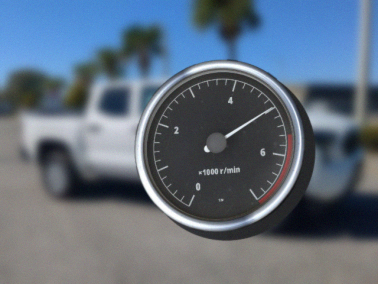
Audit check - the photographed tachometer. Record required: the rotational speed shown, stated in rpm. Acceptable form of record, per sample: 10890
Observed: 5000
